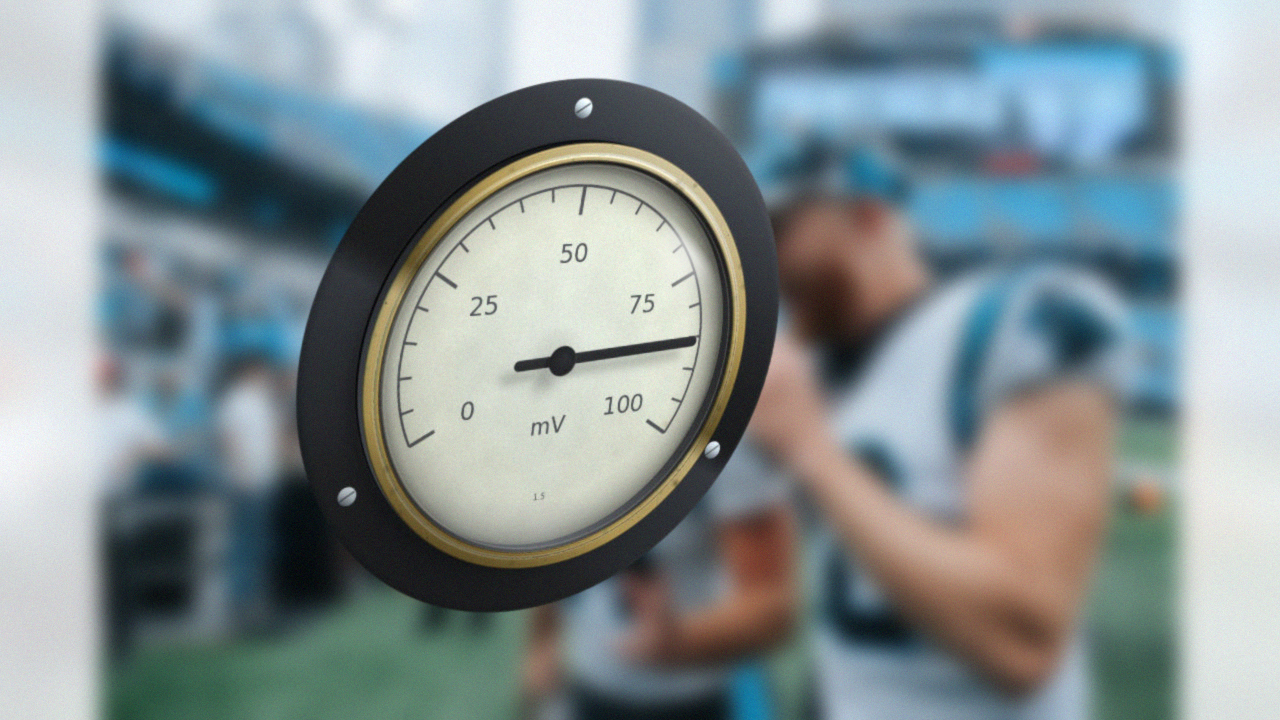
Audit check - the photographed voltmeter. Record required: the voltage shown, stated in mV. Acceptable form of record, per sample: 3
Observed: 85
